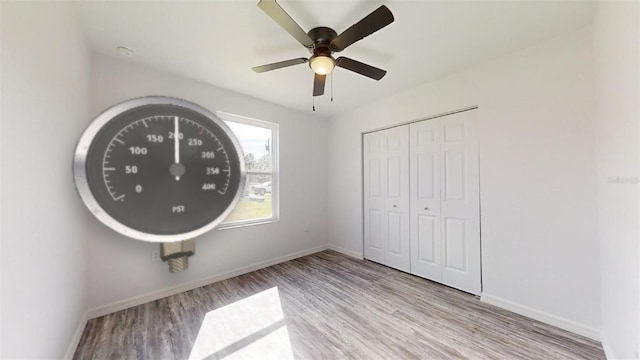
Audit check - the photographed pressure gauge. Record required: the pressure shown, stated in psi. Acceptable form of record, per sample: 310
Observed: 200
